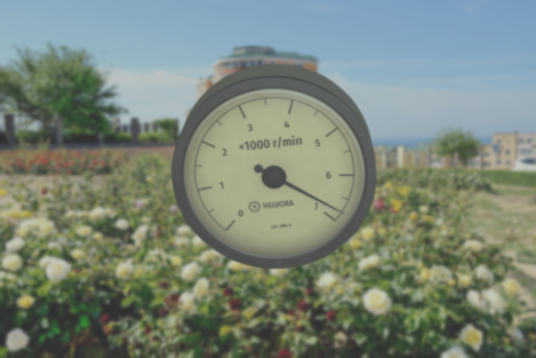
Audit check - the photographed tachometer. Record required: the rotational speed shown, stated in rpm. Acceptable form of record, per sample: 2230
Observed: 6750
